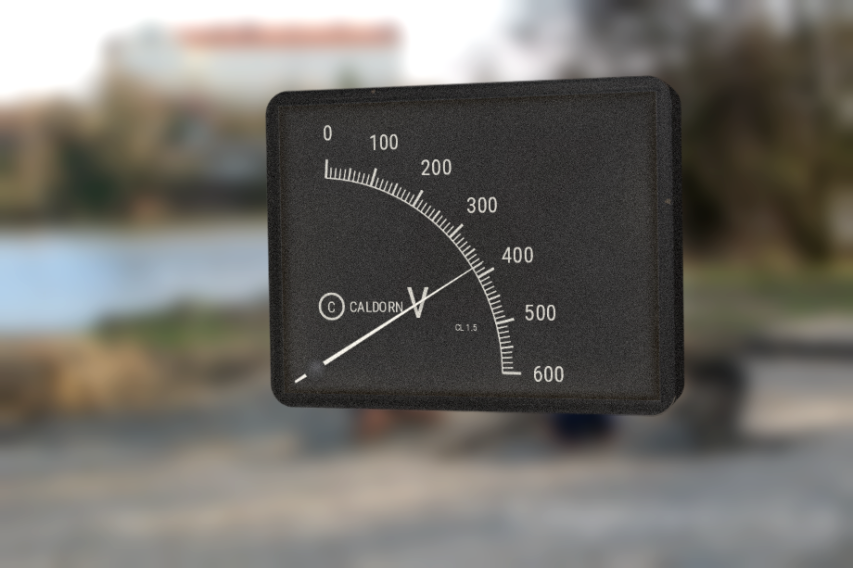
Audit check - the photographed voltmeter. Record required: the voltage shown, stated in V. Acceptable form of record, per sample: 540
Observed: 380
